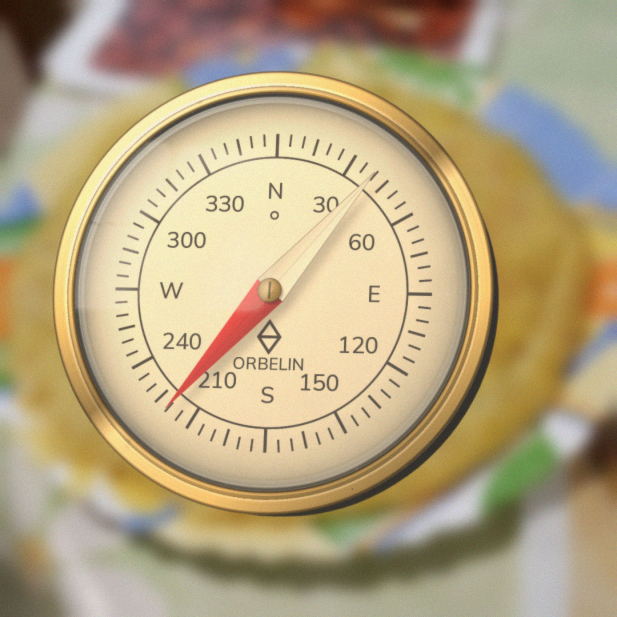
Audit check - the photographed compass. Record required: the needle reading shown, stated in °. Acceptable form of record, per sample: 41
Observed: 220
